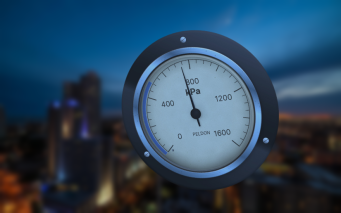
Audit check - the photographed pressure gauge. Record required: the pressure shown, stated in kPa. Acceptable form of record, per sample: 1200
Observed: 750
